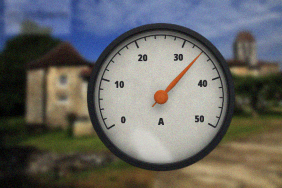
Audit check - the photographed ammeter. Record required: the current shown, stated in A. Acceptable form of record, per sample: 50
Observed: 34
